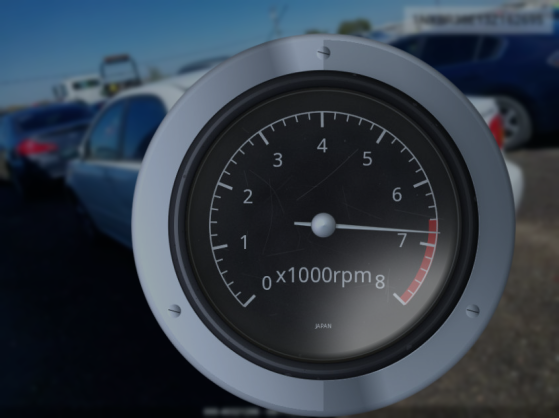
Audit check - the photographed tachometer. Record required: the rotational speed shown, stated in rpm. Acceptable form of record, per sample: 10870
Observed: 6800
